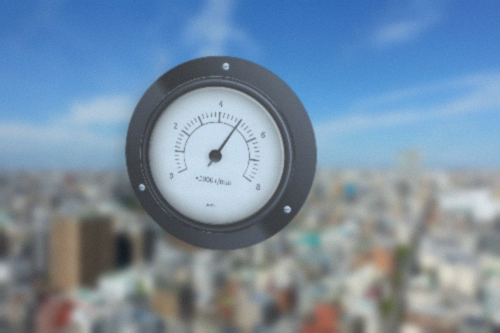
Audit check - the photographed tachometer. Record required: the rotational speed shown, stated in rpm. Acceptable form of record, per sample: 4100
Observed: 5000
